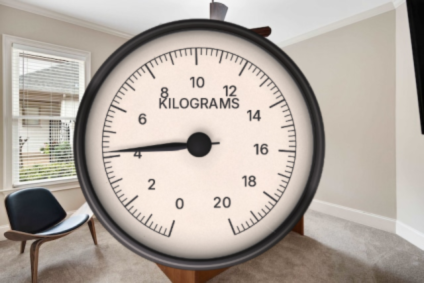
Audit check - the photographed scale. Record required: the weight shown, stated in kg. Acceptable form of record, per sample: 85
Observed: 4.2
